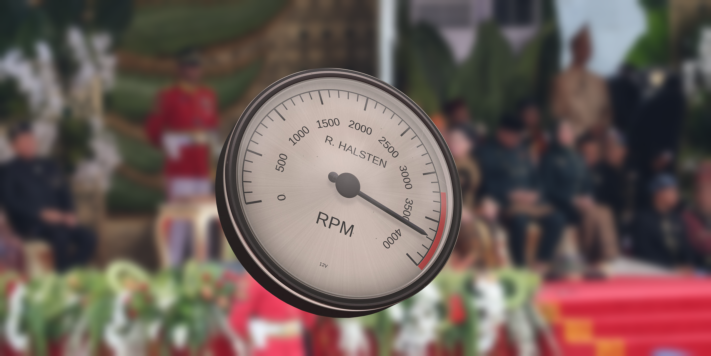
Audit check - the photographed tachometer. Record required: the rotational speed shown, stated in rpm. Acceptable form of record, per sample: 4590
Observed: 3700
